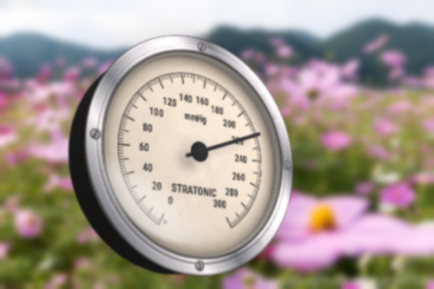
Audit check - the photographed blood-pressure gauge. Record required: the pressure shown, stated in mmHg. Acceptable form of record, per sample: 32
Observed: 220
